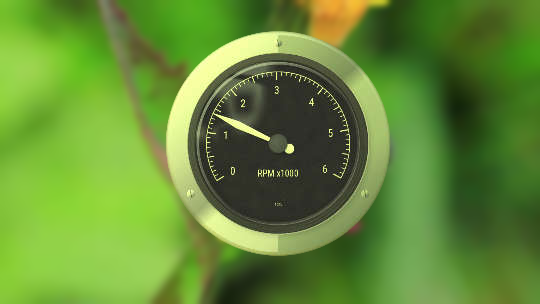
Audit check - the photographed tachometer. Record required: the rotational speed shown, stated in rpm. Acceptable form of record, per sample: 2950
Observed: 1400
